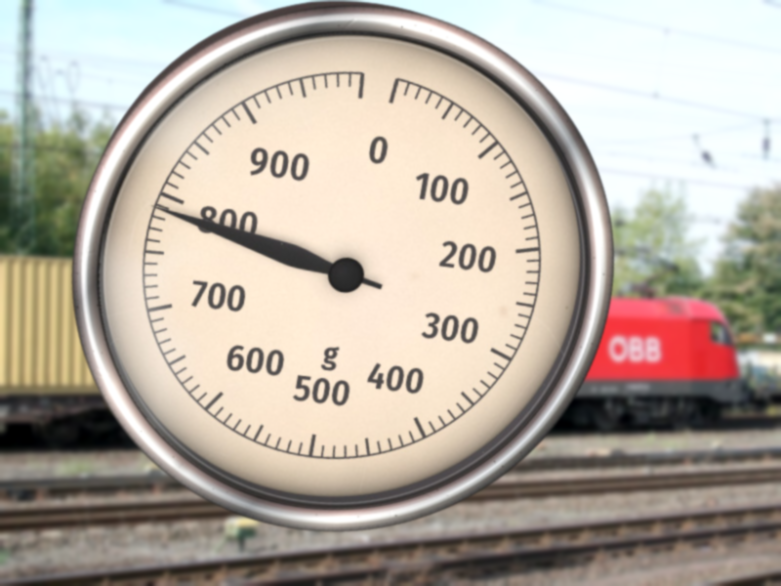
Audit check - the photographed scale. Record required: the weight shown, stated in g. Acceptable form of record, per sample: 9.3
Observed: 790
